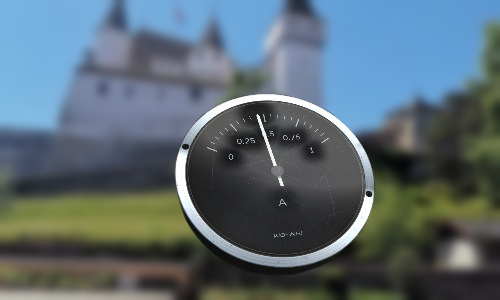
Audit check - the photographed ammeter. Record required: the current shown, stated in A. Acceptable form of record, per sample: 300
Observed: 0.45
